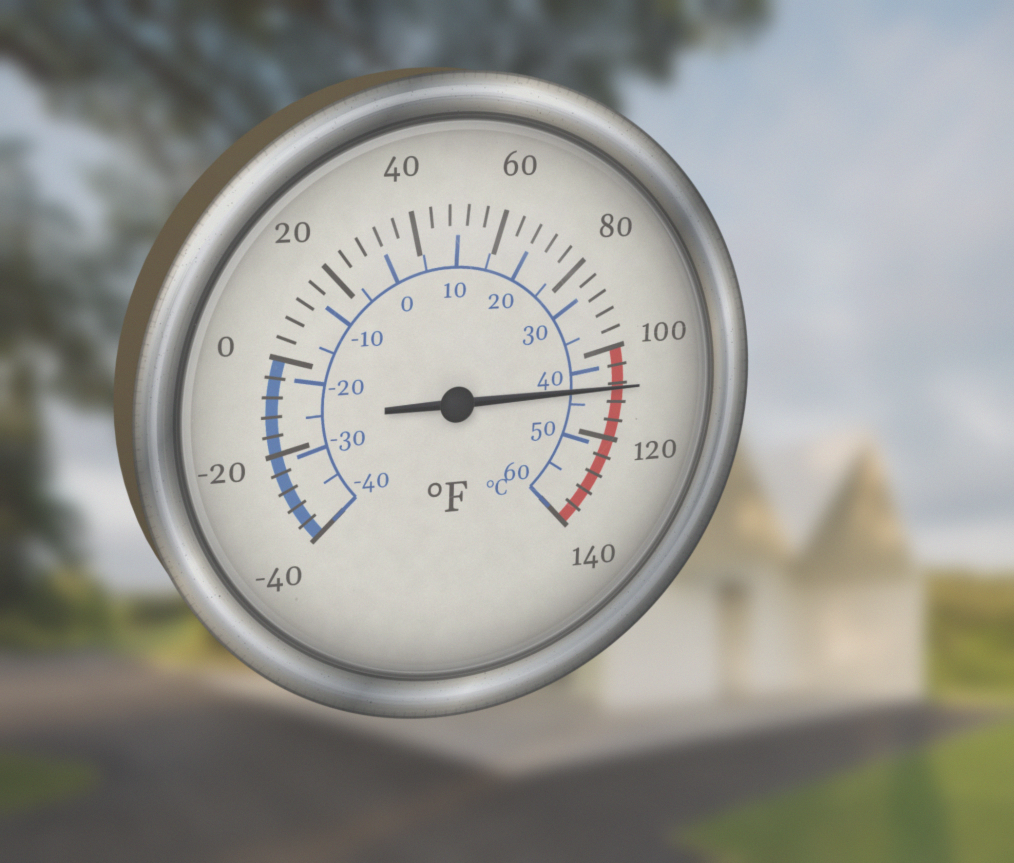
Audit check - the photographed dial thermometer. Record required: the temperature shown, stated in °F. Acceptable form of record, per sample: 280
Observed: 108
